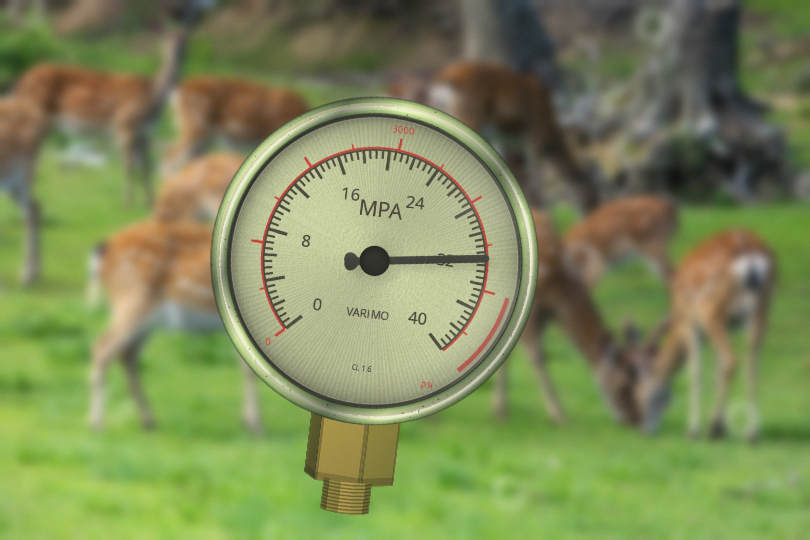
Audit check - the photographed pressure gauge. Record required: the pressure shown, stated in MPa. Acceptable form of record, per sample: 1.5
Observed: 32
